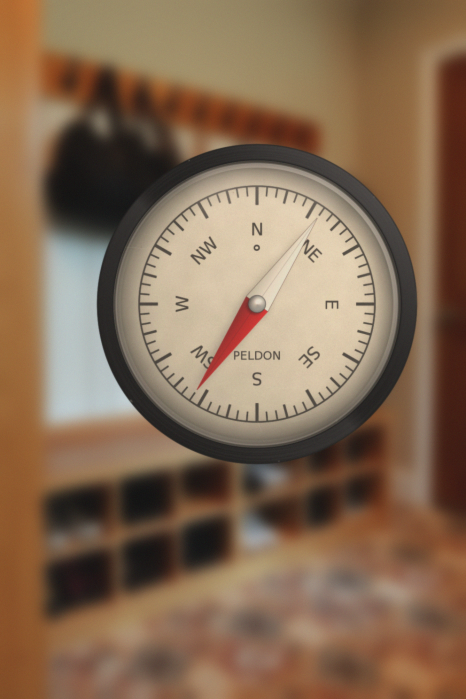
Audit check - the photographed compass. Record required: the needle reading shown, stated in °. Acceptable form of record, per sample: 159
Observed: 215
